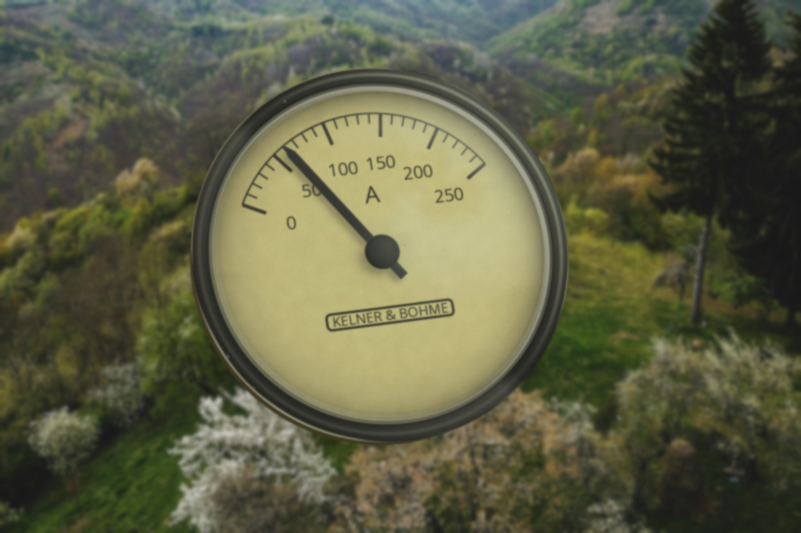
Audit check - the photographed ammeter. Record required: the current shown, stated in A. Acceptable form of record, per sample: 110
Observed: 60
